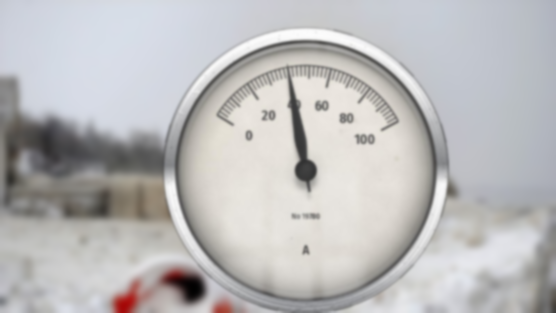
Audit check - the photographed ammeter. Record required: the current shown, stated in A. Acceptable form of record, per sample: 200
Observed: 40
